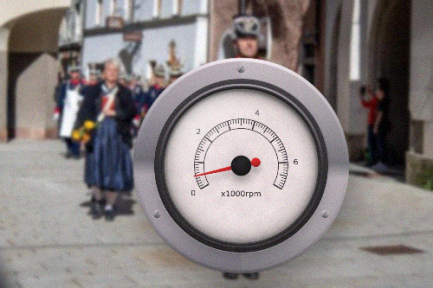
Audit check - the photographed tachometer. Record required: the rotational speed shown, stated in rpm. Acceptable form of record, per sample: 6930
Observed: 500
